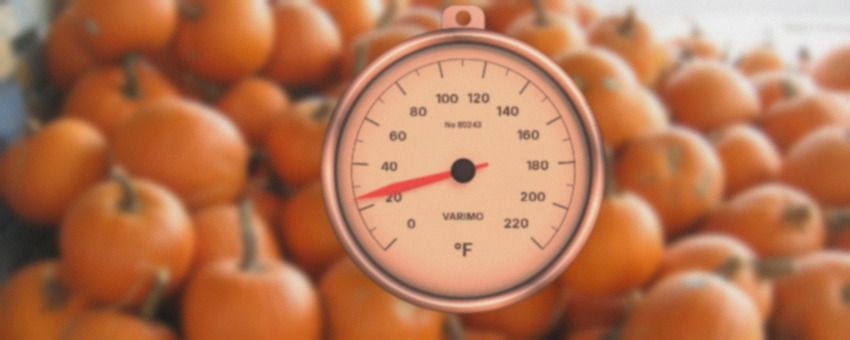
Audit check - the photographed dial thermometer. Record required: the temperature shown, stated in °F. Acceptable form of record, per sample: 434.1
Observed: 25
